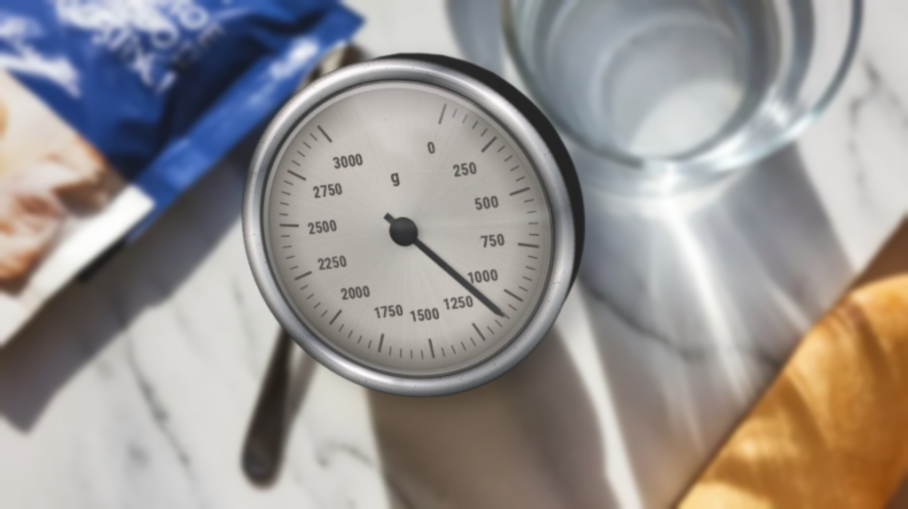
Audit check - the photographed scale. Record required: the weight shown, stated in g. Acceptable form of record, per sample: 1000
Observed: 1100
